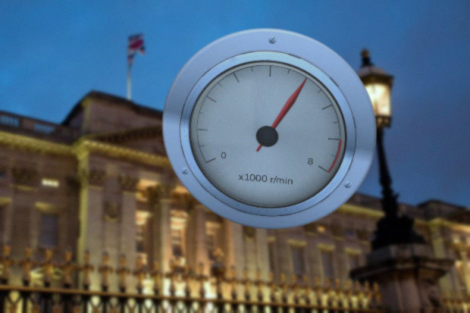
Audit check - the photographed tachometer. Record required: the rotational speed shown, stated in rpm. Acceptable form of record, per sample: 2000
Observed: 5000
